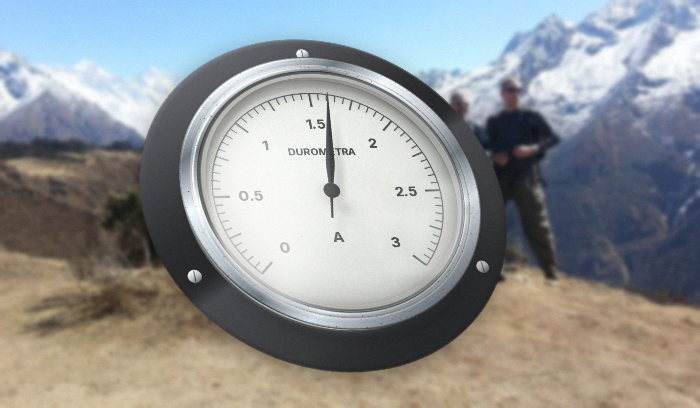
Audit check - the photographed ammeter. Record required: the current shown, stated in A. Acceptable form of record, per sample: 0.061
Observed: 1.6
